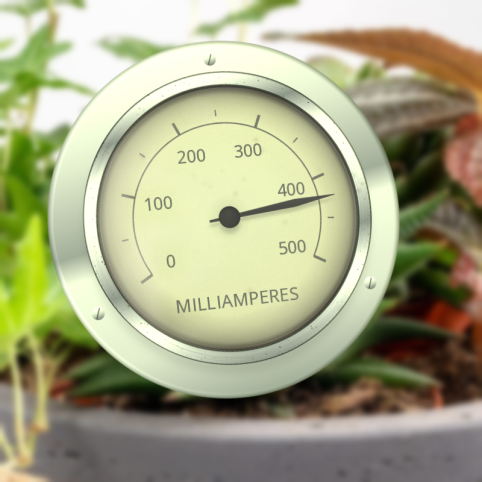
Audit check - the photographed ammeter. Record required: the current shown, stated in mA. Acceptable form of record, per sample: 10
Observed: 425
